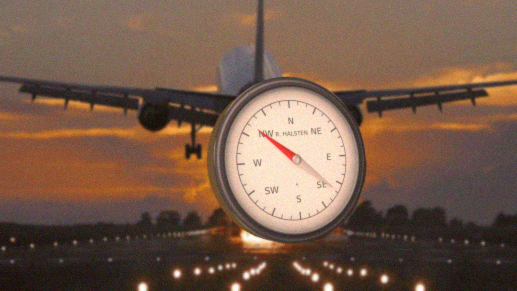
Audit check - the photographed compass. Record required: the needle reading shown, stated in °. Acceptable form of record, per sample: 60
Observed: 310
